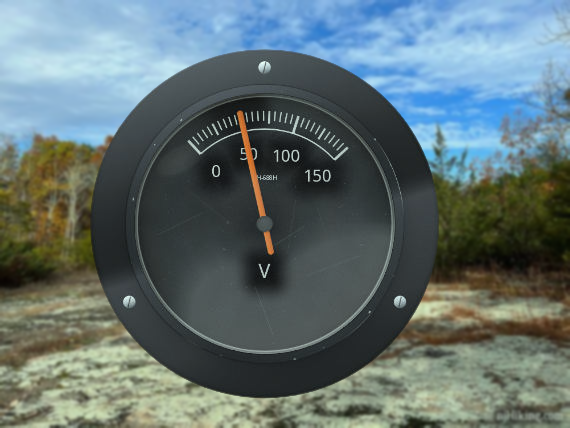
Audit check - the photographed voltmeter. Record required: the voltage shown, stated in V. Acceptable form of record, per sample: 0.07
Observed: 50
